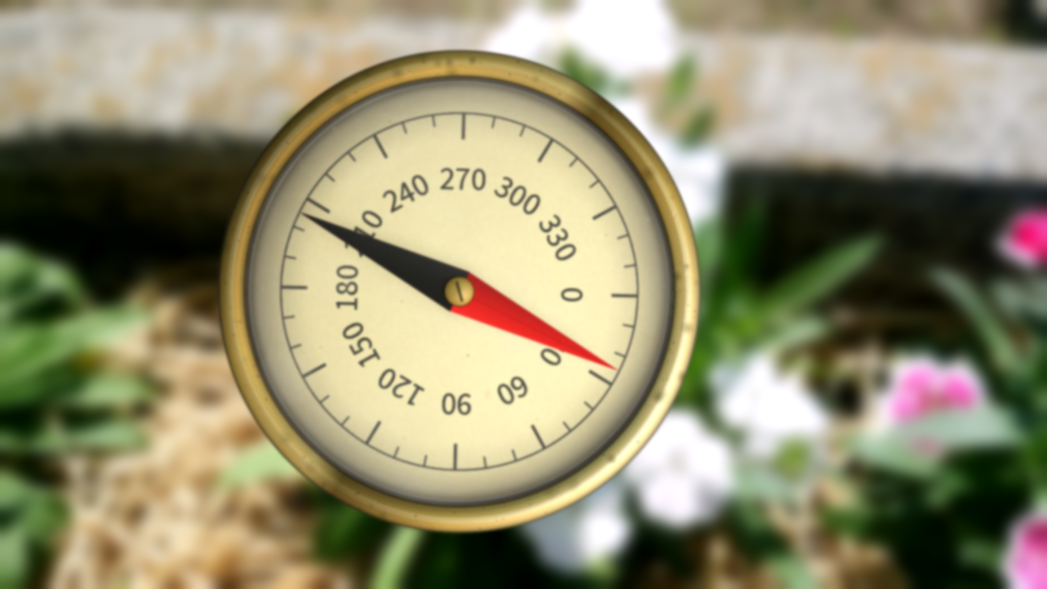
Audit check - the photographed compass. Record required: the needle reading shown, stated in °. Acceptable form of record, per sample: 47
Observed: 25
